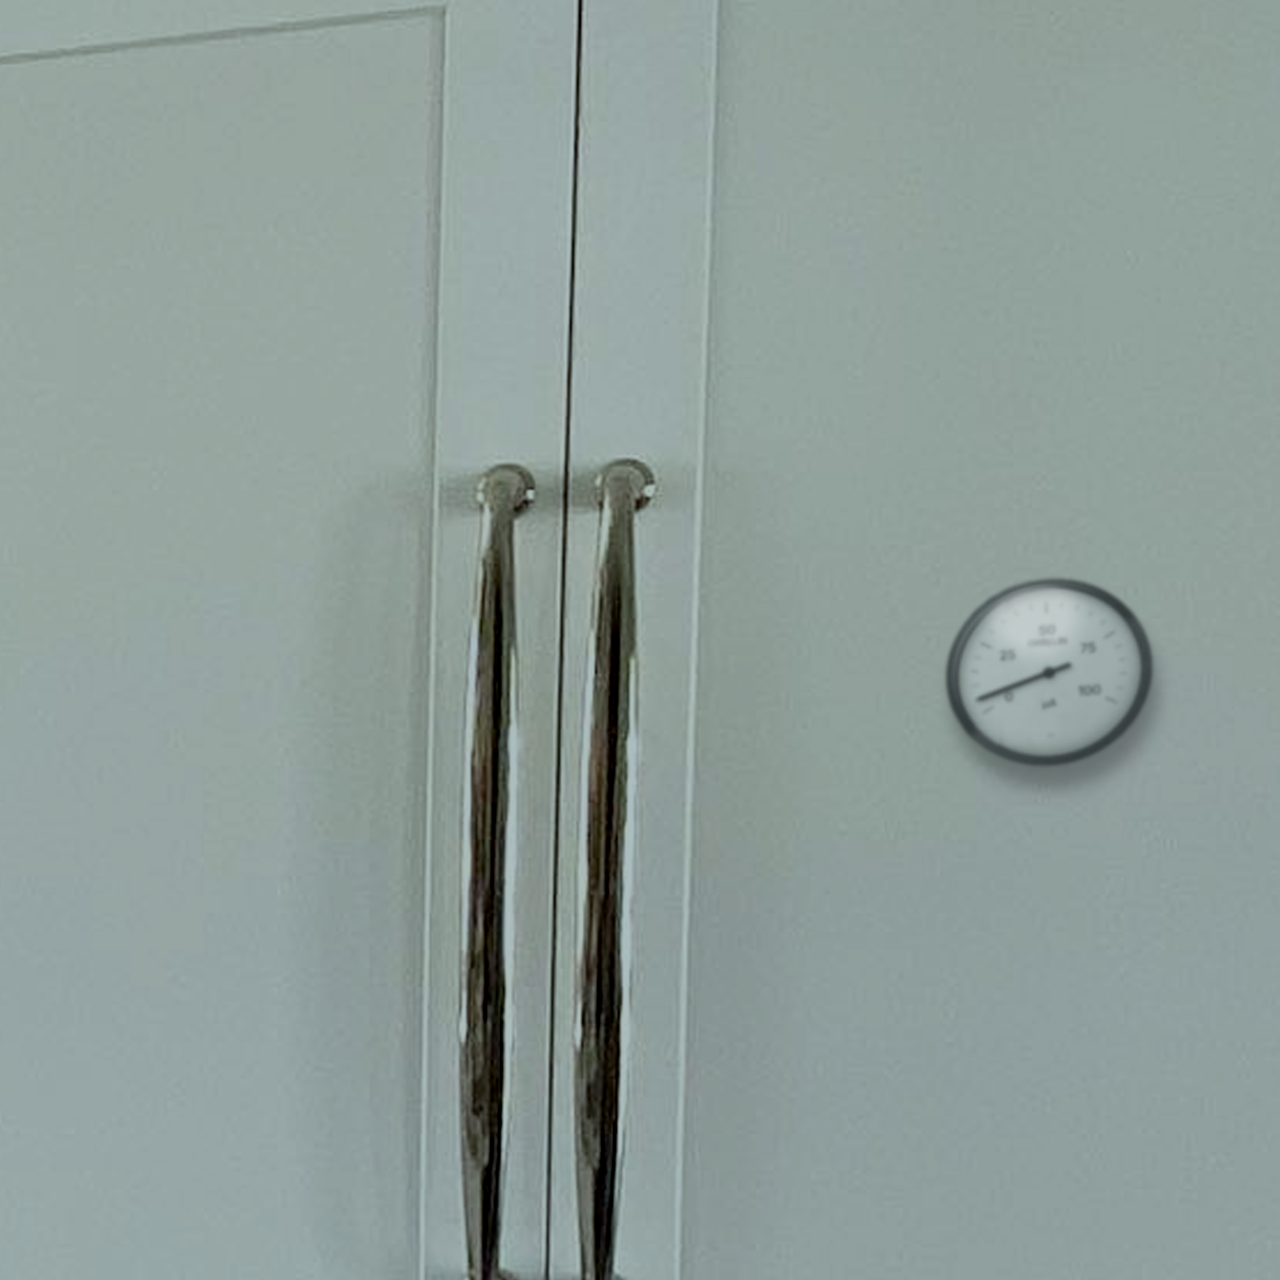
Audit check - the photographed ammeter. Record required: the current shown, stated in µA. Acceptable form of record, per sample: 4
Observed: 5
